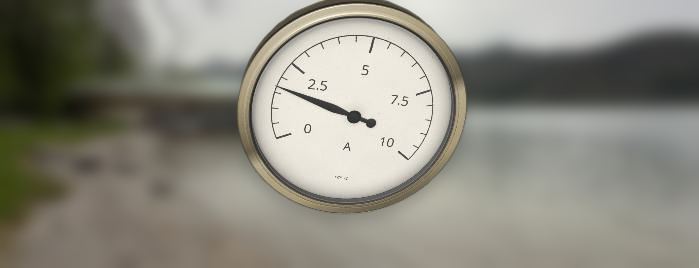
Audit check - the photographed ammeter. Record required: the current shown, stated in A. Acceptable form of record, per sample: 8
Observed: 1.75
